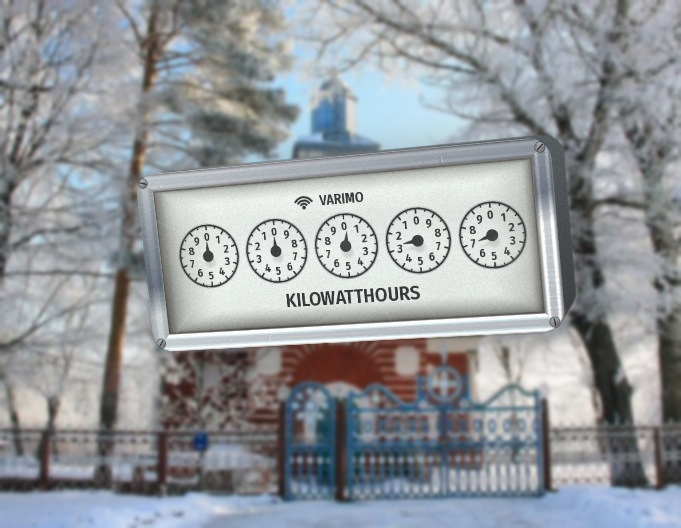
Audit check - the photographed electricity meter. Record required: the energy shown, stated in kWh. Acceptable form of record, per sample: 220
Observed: 27
